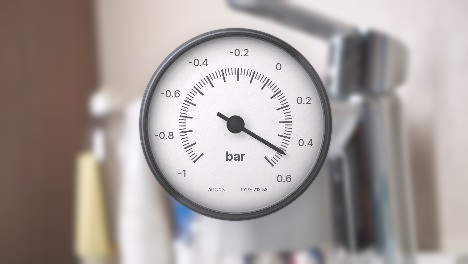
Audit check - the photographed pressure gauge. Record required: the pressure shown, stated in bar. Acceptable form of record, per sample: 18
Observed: 0.5
